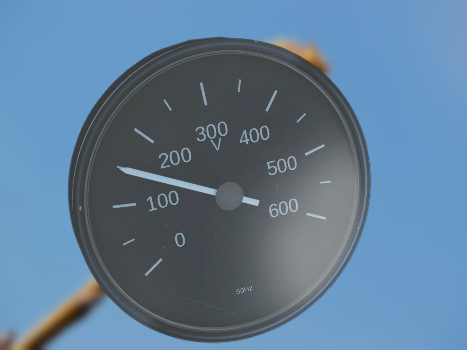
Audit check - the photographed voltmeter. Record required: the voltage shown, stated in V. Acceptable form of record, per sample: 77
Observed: 150
